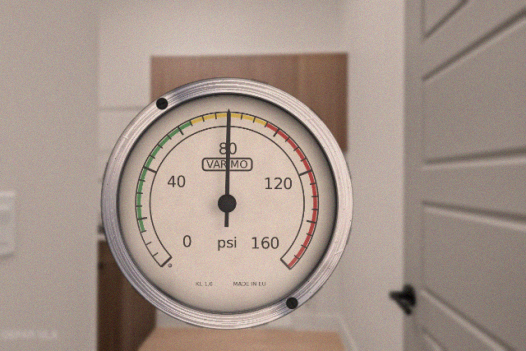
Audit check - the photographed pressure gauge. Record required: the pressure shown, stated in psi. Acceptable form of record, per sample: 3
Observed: 80
